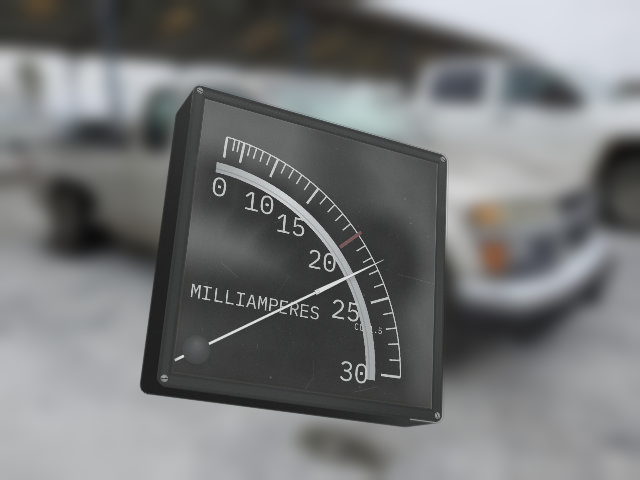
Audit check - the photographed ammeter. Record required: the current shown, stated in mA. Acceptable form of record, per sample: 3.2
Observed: 22.5
